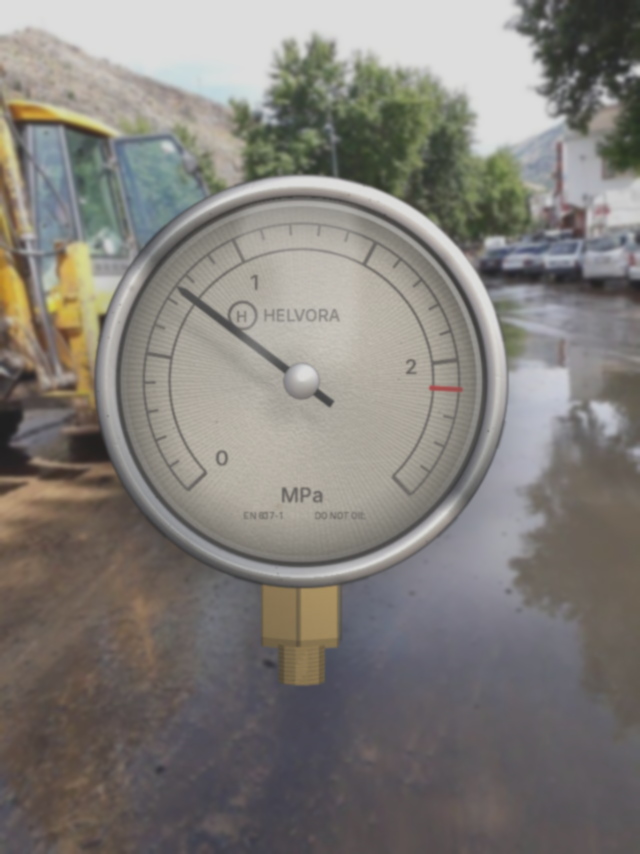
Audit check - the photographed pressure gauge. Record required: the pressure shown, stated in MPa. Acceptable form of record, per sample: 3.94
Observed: 0.75
